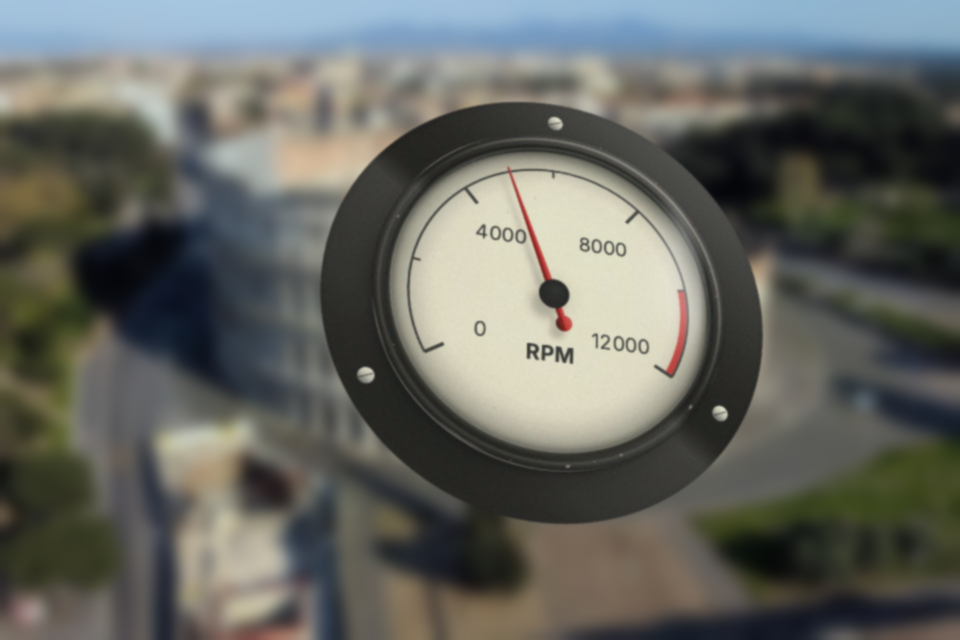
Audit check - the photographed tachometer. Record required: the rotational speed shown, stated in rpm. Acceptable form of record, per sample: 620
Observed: 5000
